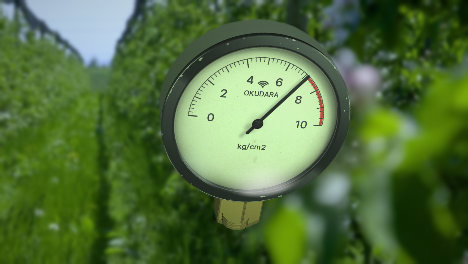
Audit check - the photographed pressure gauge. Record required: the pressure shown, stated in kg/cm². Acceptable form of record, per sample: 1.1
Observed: 7
